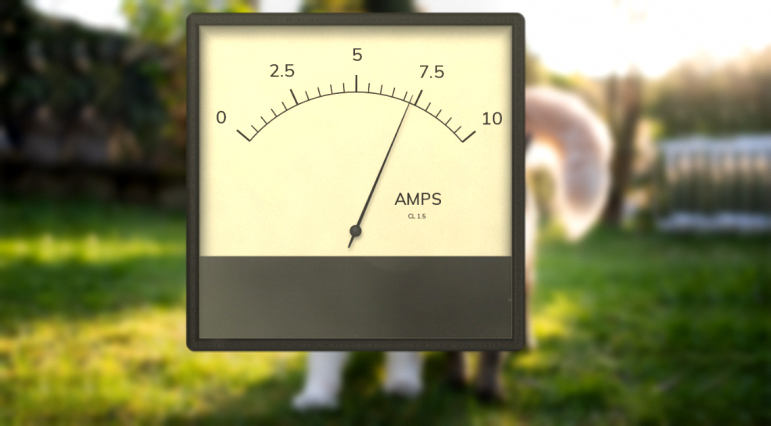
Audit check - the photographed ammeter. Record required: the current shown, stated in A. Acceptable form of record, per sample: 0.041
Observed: 7.25
